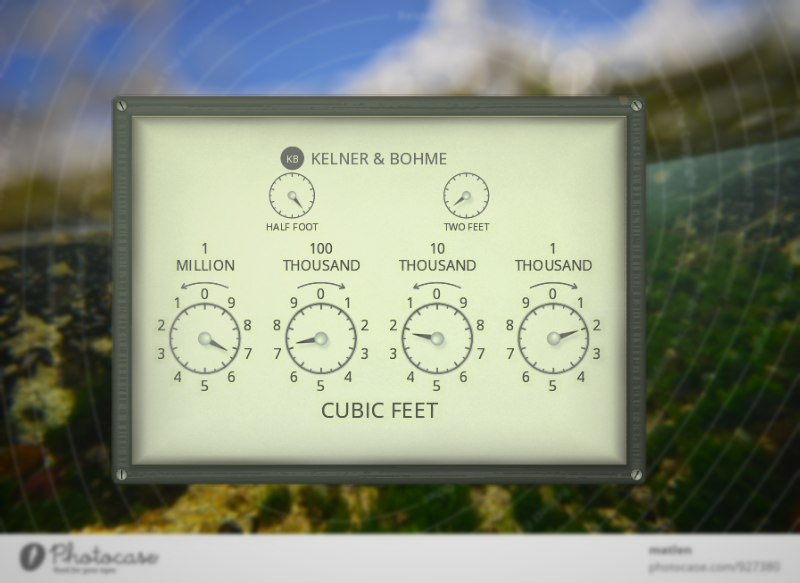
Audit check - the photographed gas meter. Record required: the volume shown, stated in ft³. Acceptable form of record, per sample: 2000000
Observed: 672200
